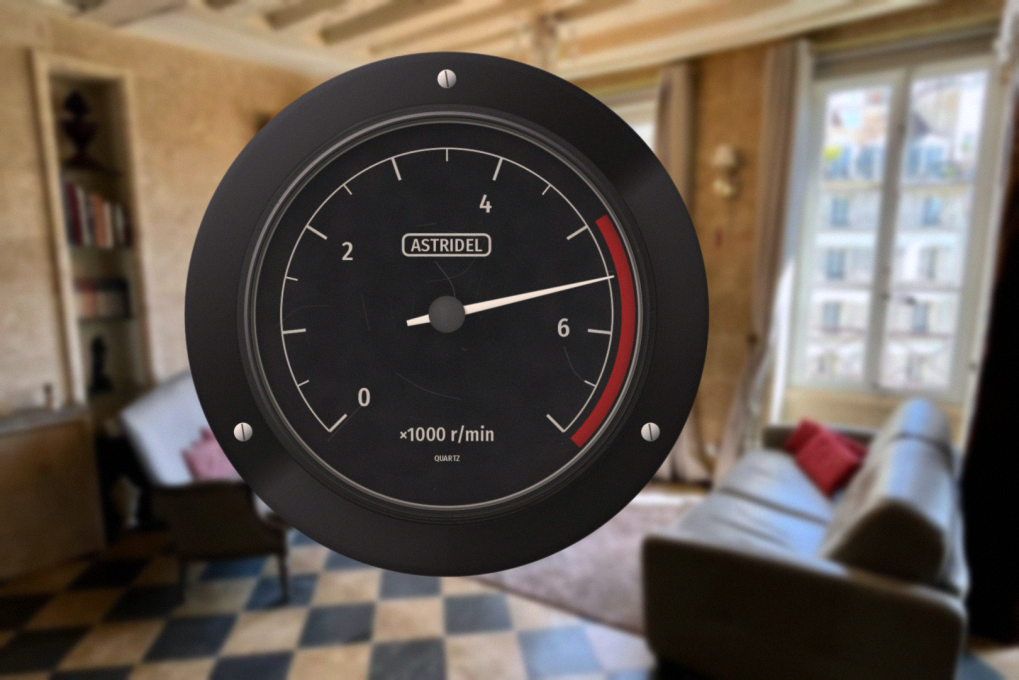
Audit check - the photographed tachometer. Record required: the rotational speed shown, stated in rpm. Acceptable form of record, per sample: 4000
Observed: 5500
